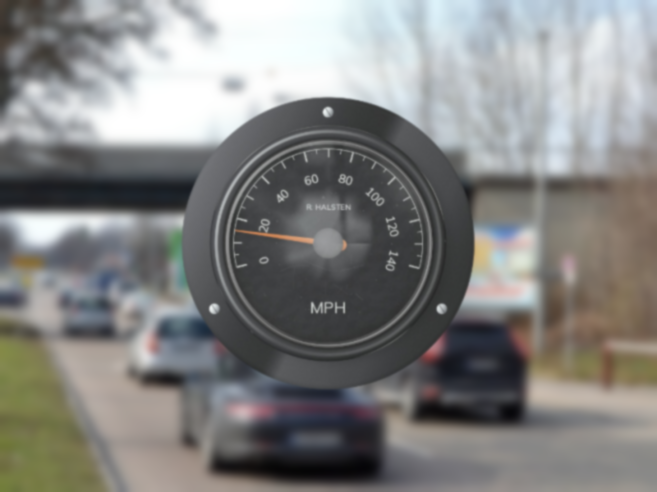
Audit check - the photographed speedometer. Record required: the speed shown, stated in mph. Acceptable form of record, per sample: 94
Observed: 15
